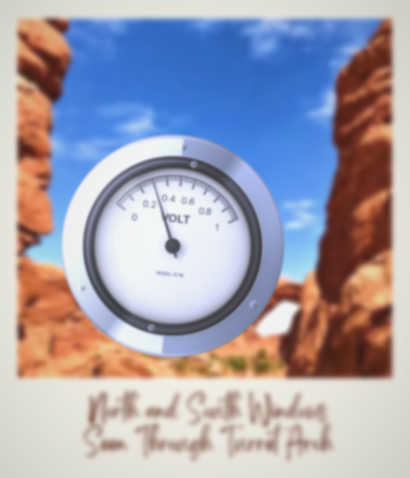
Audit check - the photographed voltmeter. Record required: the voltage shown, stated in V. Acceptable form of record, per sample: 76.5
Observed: 0.3
